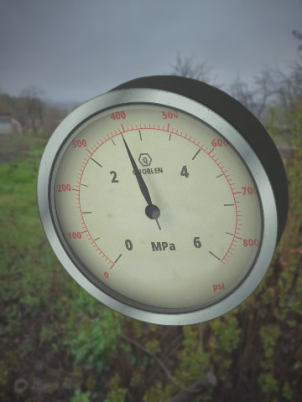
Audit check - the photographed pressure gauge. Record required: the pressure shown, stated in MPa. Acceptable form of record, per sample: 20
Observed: 2.75
